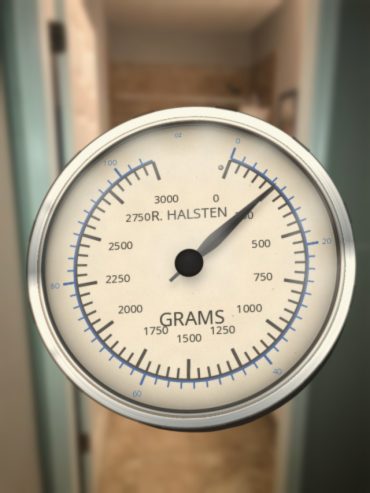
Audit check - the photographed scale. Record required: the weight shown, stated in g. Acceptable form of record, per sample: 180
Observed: 250
